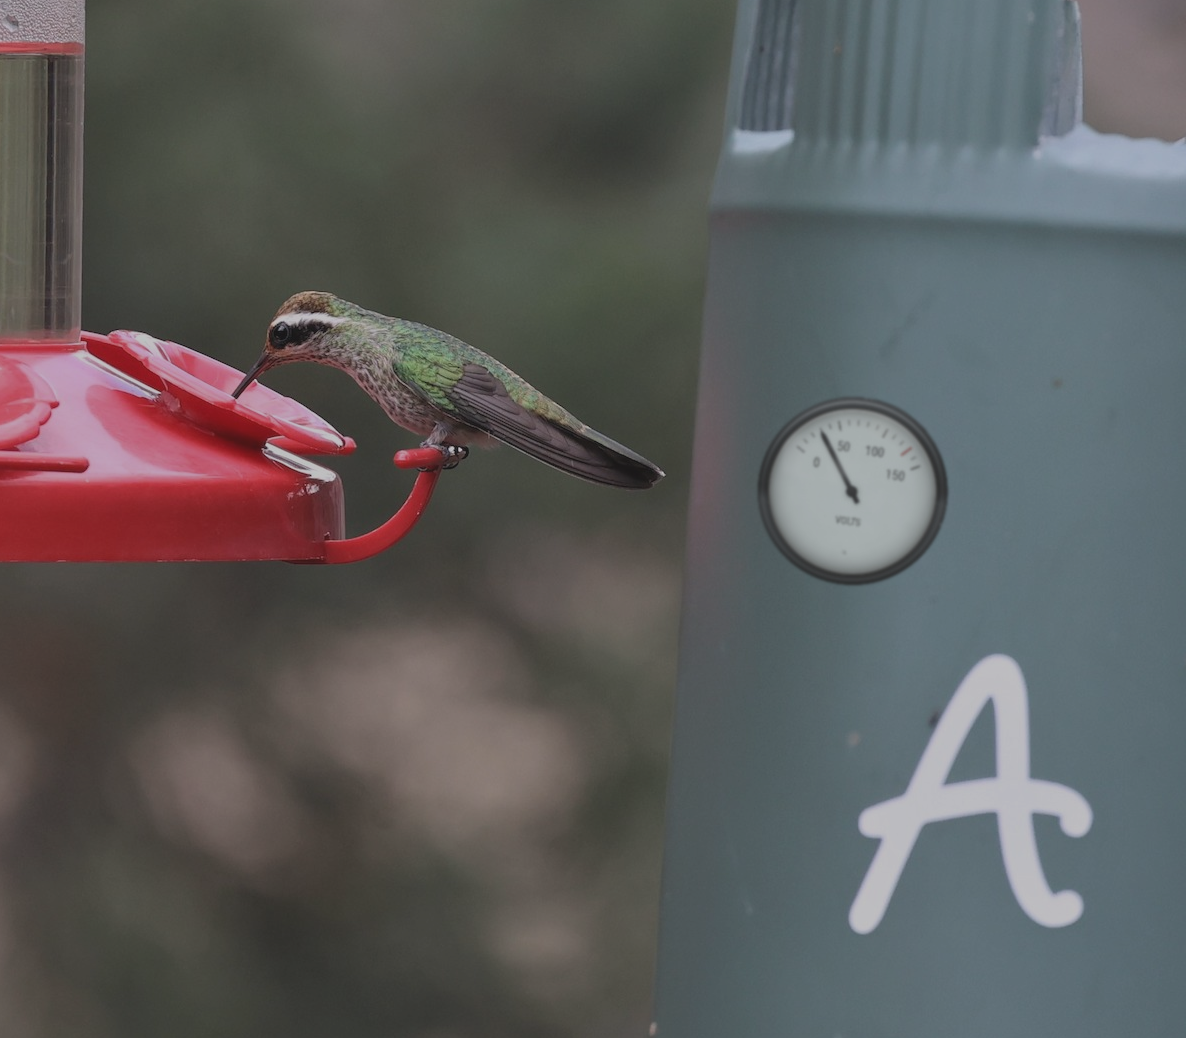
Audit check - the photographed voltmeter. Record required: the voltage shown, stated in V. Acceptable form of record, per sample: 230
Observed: 30
